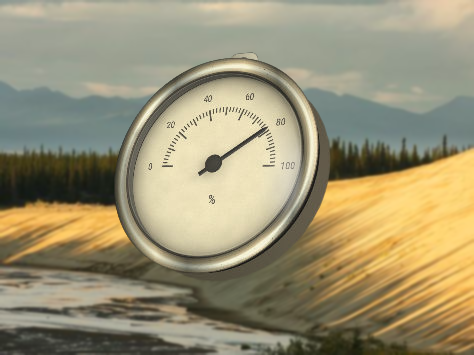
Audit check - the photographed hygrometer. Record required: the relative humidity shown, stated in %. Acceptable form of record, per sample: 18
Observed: 80
